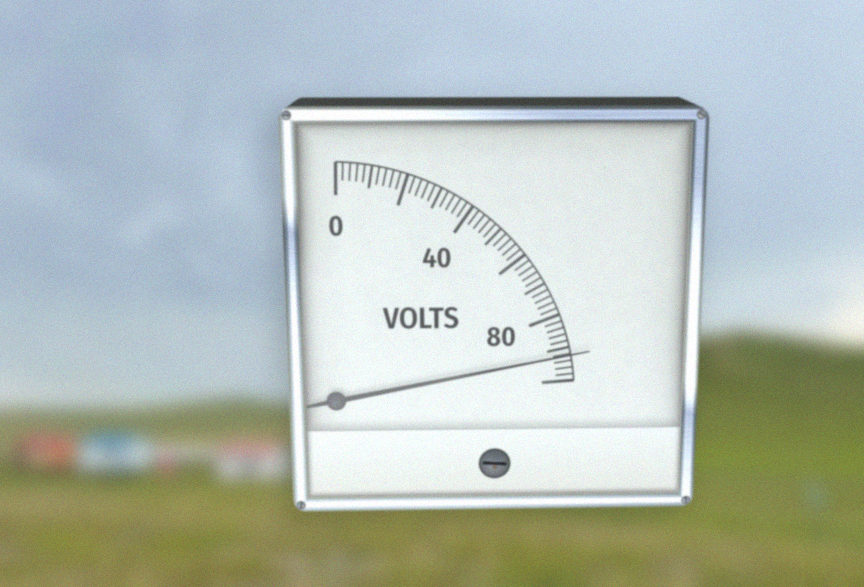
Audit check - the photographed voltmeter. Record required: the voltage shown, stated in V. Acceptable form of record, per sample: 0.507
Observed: 92
